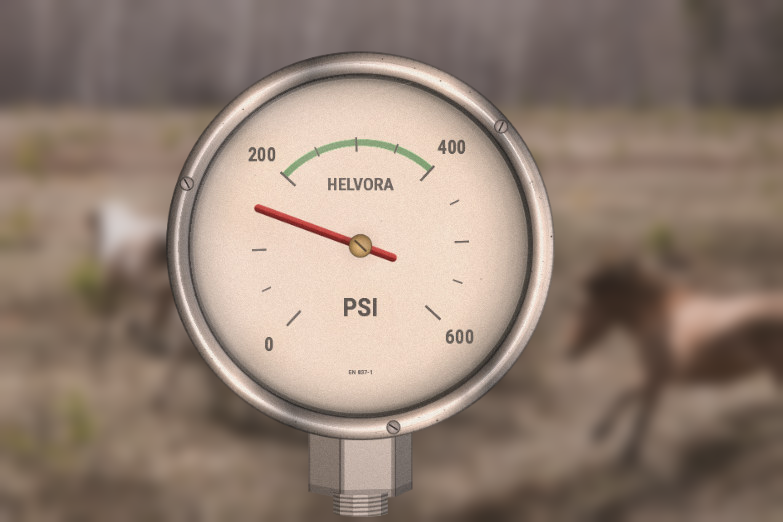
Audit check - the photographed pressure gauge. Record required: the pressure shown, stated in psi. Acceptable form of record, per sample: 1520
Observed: 150
